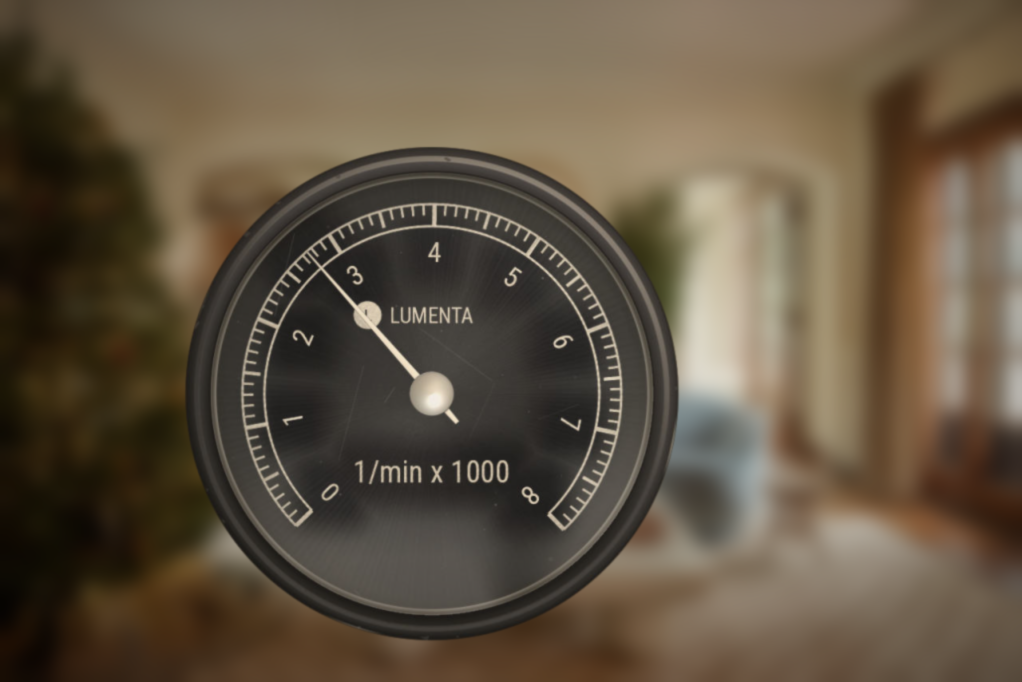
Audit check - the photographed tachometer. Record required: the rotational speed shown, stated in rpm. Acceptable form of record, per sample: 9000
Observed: 2750
